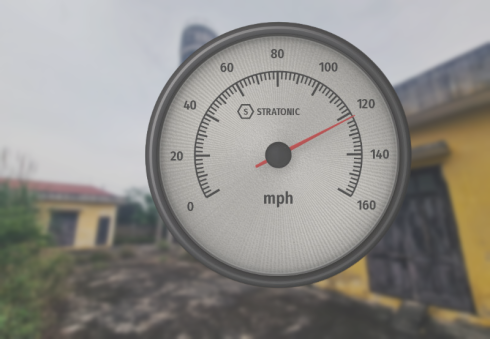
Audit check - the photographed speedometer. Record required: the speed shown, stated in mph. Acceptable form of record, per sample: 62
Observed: 122
